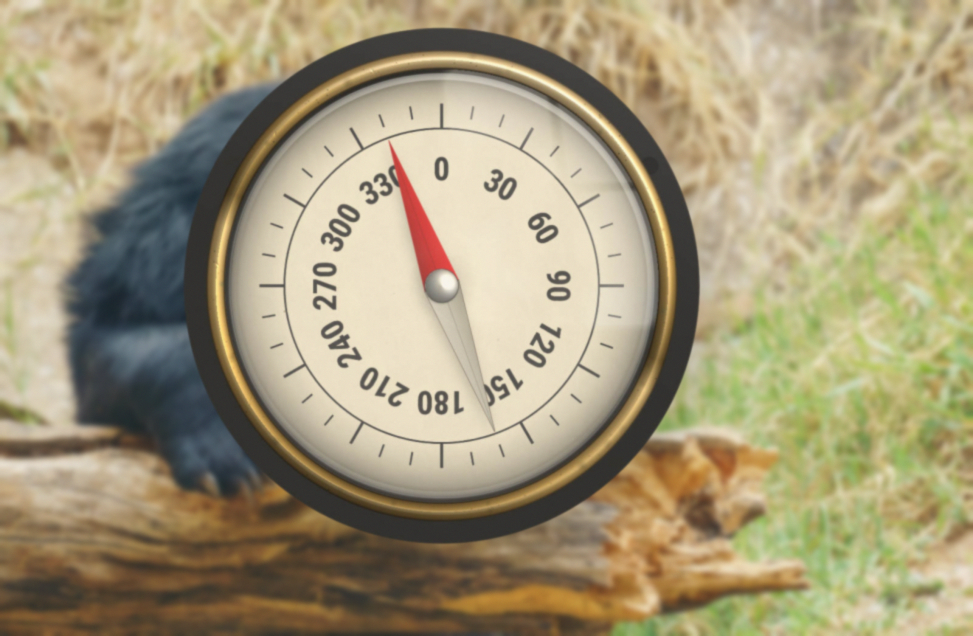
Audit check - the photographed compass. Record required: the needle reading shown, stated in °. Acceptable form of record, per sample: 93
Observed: 340
